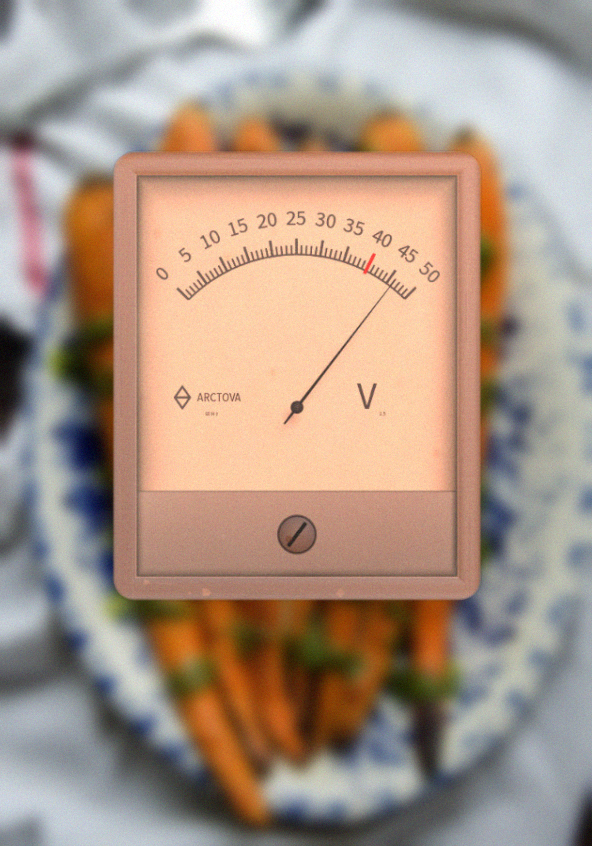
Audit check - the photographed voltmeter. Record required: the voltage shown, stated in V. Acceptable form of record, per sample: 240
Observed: 46
